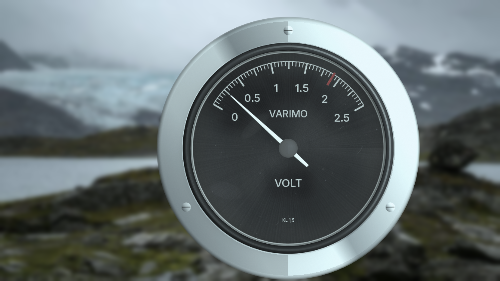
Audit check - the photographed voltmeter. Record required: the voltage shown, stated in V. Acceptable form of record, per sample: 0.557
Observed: 0.25
